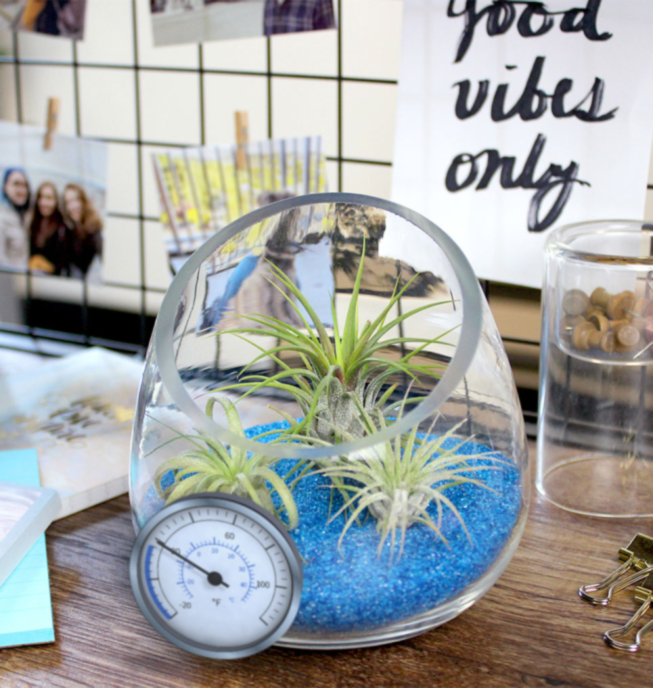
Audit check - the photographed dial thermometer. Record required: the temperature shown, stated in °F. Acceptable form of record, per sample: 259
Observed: 20
